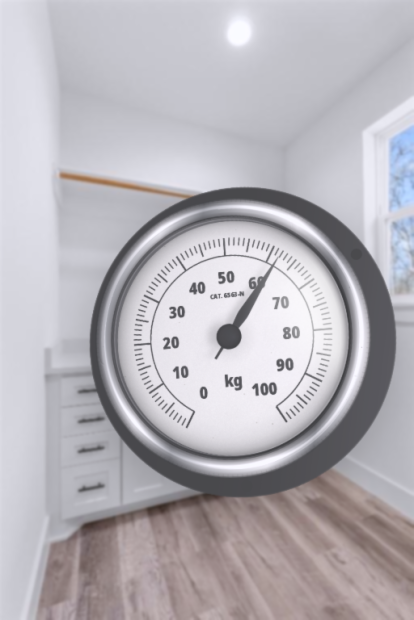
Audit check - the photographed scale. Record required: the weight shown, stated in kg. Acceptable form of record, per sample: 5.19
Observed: 62
